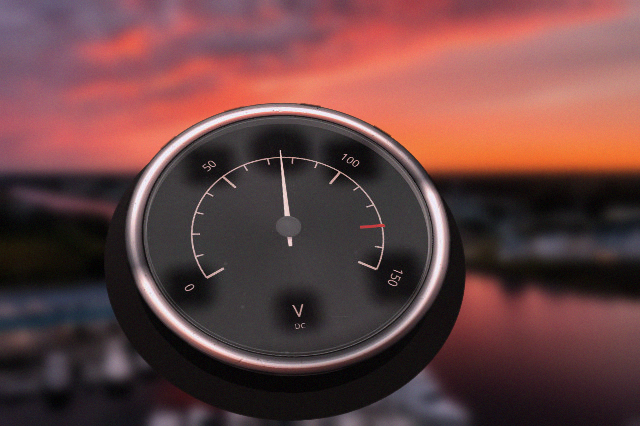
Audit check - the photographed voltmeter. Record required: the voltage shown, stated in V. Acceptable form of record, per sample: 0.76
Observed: 75
